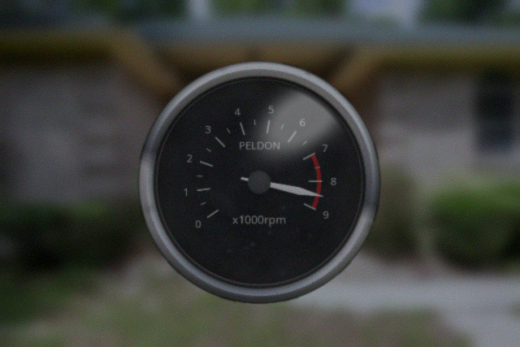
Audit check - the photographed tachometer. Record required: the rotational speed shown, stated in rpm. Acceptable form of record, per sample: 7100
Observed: 8500
